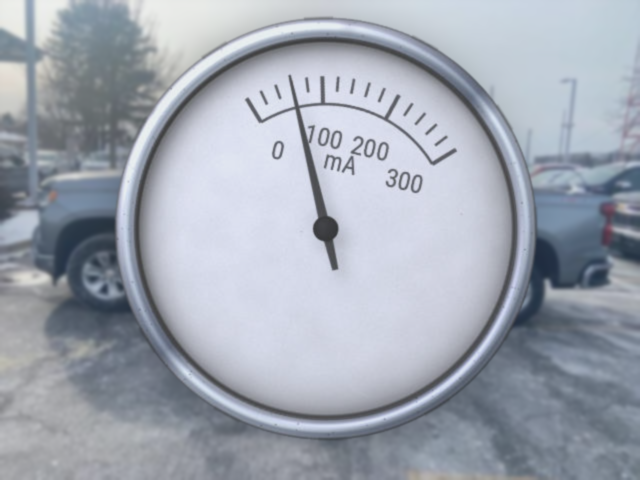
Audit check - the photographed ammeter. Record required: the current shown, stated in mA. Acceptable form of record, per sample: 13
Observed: 60
